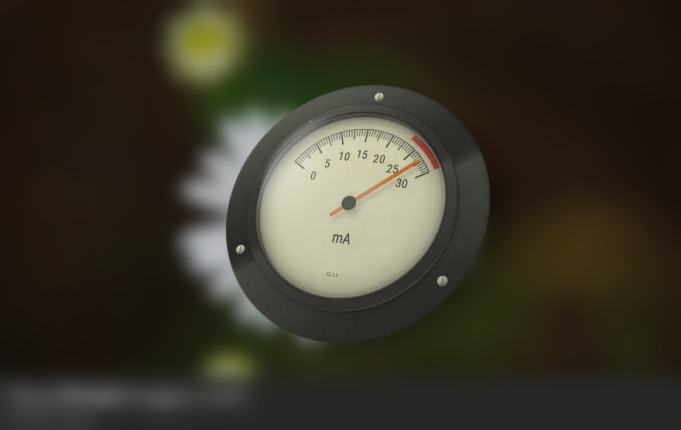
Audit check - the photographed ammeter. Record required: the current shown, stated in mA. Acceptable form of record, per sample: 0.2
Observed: 27.5
